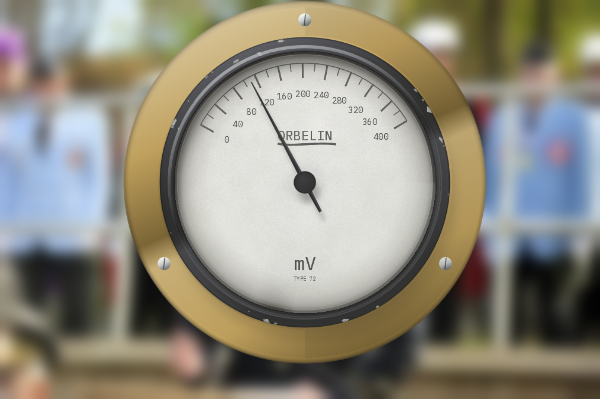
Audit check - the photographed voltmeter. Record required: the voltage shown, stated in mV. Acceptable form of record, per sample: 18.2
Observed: 110
